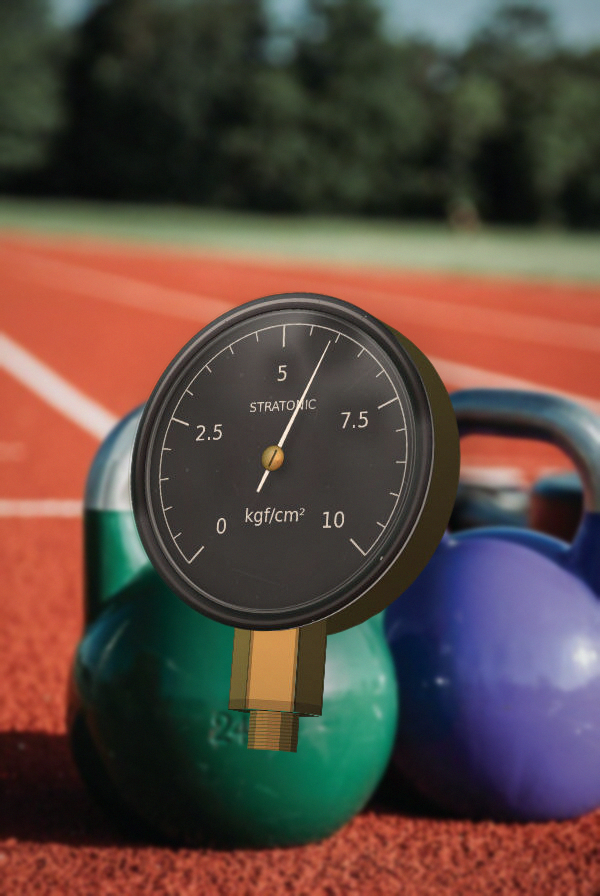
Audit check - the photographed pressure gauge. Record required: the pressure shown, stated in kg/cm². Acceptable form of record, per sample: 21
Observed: 6
